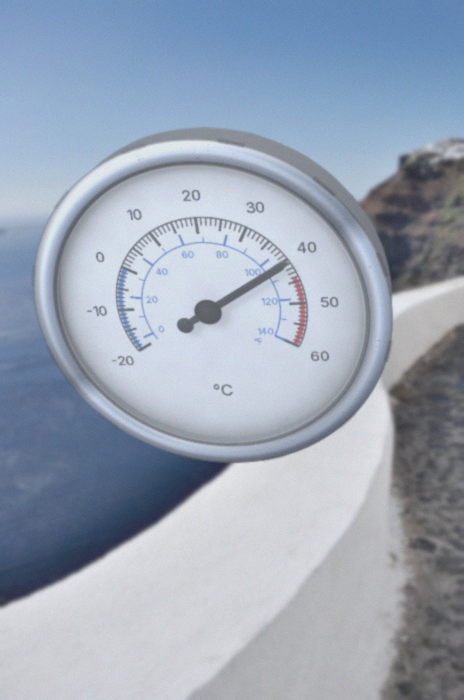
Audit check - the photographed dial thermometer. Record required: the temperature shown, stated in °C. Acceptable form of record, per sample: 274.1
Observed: 40
